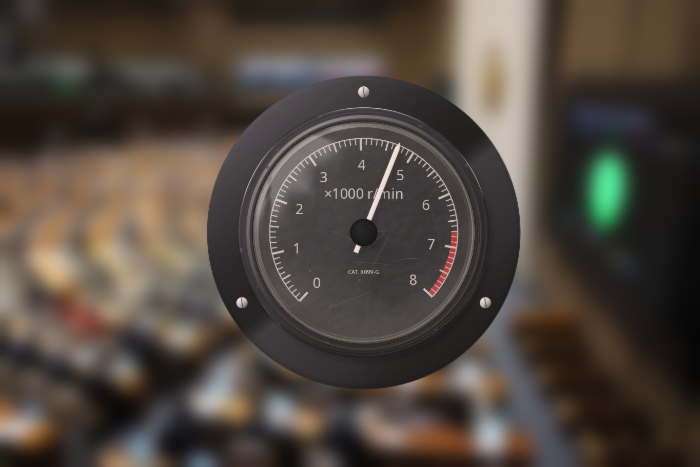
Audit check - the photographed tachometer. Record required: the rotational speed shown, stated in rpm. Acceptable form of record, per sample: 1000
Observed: 4700
